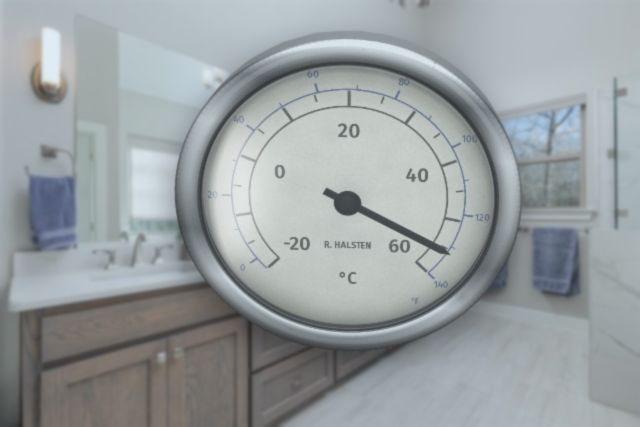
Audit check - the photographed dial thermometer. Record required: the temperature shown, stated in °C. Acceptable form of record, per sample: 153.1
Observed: 55
